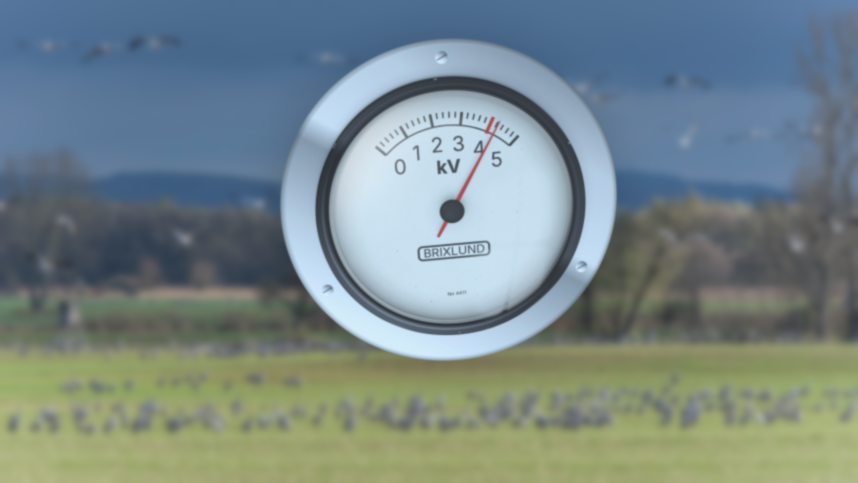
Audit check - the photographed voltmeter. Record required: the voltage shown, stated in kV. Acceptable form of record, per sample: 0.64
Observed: 4.2
